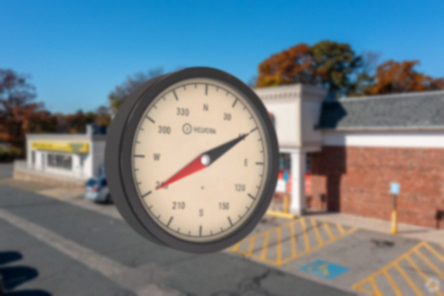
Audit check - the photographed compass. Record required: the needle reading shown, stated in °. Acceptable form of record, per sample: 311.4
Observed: 240
